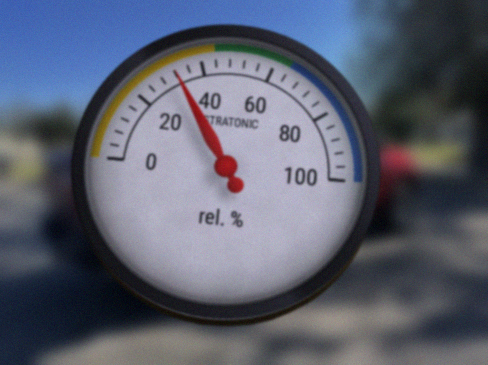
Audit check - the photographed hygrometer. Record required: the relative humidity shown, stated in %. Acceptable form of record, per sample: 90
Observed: 32
